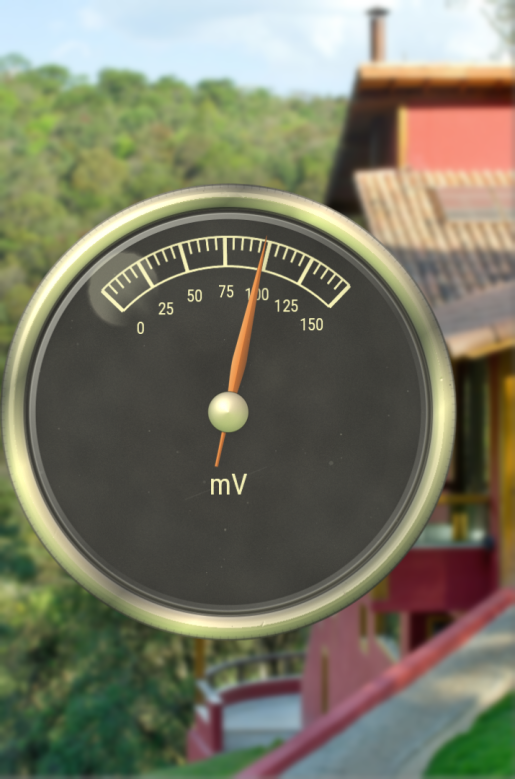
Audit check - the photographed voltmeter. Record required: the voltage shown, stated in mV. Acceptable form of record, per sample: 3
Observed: 97.5
